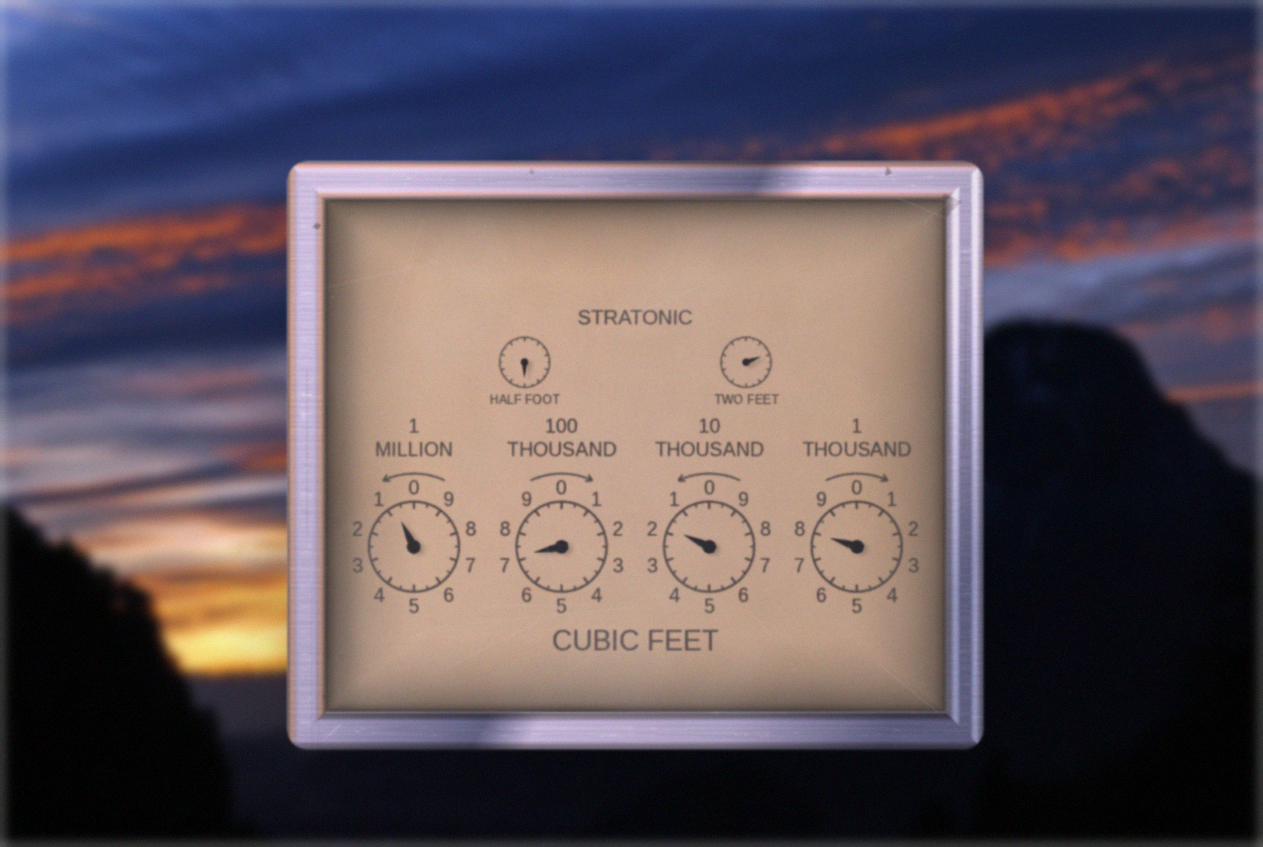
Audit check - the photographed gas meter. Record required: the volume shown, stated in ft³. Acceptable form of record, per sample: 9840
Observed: 71800
